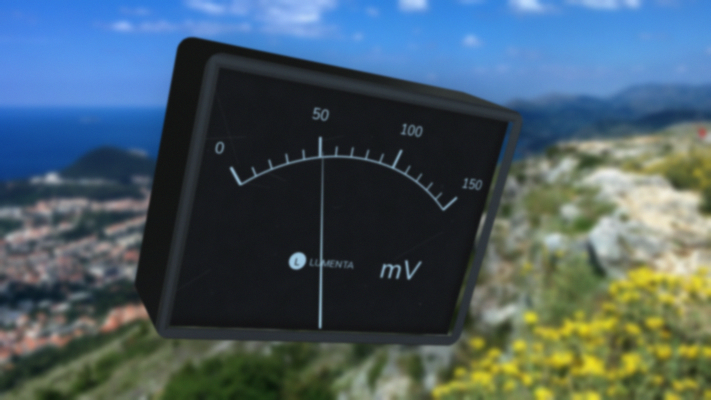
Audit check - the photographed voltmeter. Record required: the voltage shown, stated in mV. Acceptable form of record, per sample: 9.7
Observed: 50
